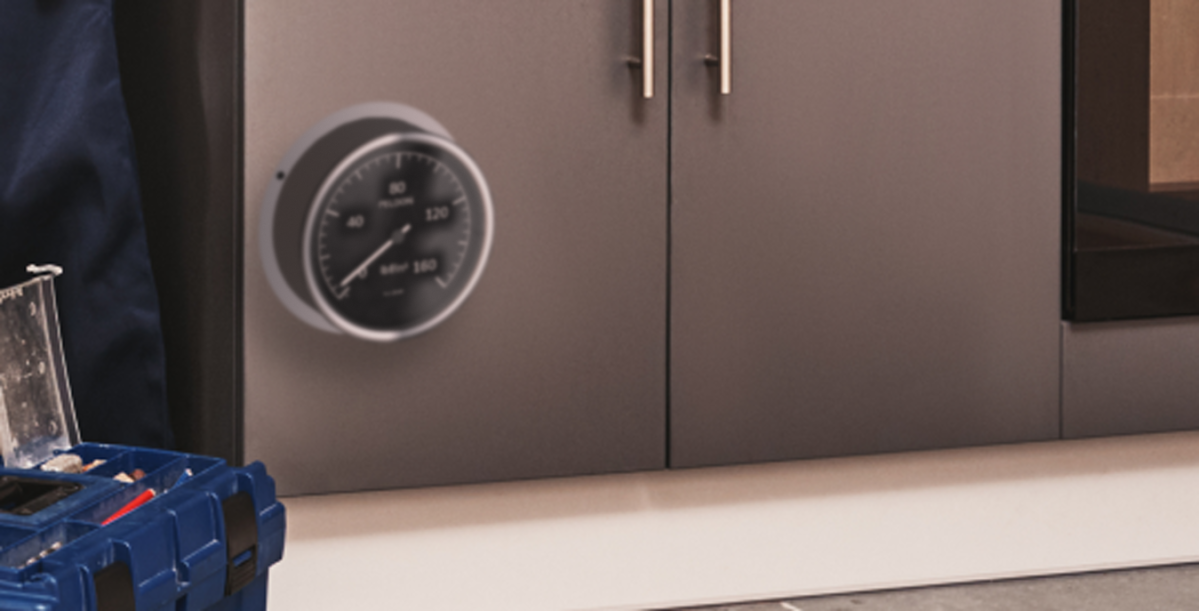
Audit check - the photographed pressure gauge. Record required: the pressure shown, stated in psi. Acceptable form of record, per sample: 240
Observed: 5
